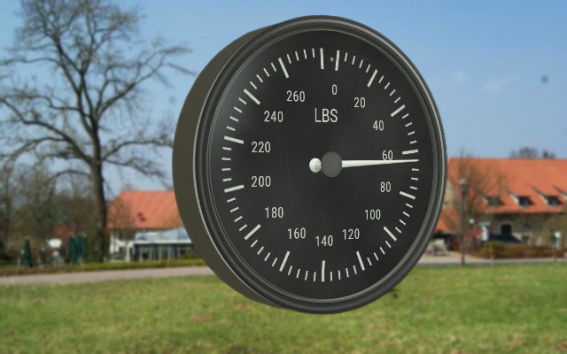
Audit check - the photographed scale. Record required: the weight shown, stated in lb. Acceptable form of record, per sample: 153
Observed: 64
